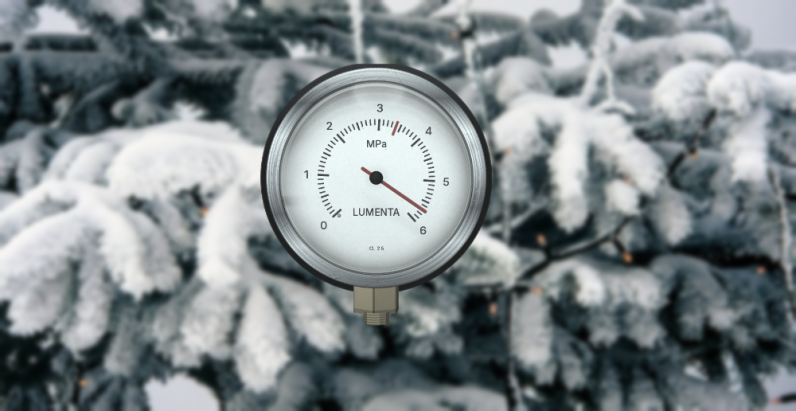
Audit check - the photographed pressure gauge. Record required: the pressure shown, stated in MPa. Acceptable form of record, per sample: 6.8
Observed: 5.7
